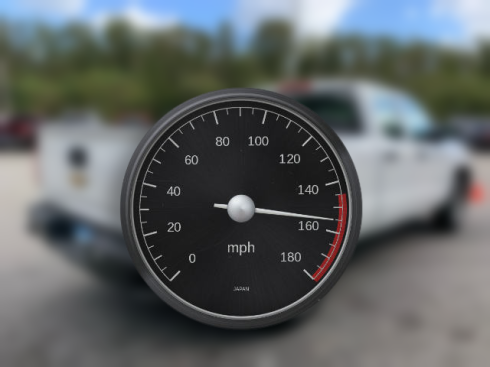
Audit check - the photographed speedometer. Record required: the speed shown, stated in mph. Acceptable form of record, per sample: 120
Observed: 155
